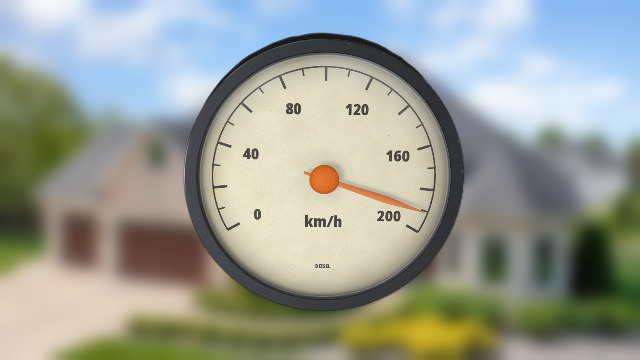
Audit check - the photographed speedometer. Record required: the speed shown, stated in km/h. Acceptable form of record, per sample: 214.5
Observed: 190
